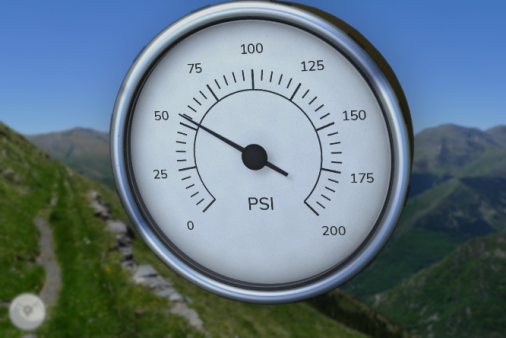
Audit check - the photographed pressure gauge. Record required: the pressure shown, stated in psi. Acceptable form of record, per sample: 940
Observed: 55
